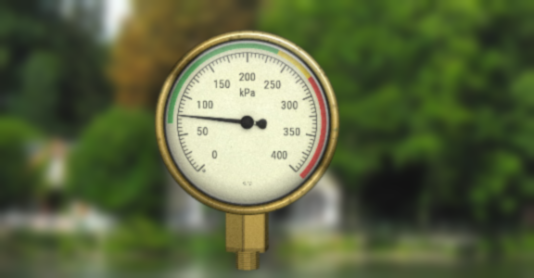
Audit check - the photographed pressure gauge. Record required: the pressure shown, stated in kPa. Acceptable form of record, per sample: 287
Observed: 75
